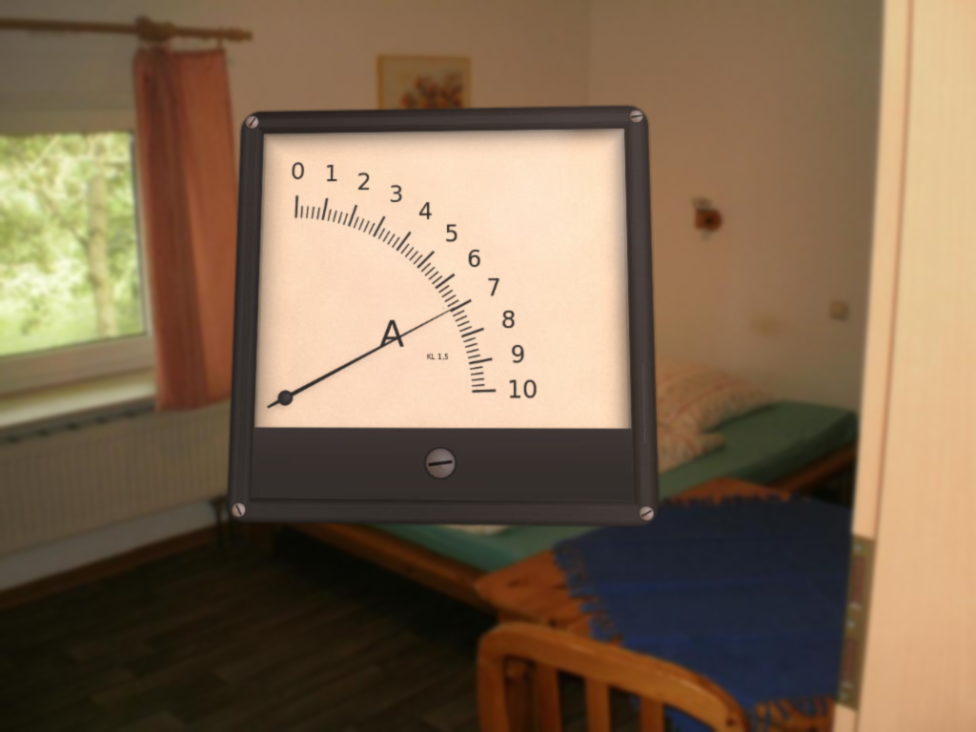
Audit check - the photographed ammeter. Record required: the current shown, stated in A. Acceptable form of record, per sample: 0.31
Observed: 7
